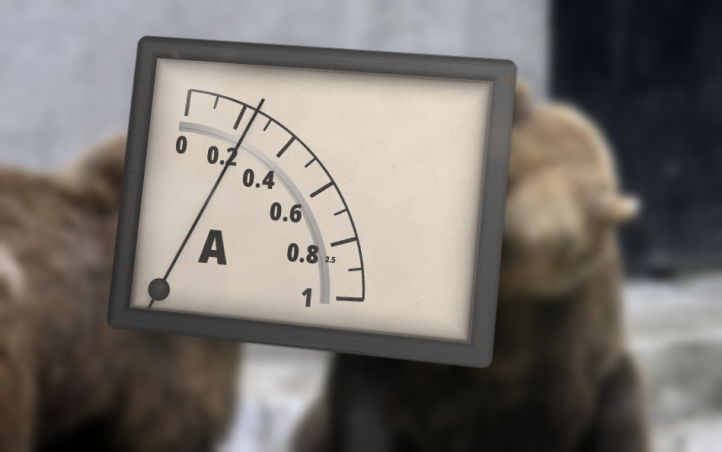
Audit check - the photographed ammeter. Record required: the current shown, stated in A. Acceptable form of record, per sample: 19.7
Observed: 0.25
